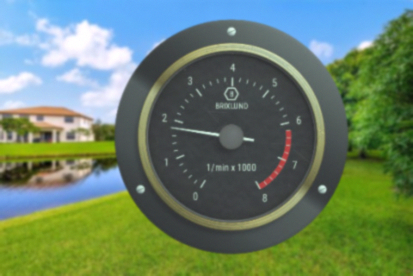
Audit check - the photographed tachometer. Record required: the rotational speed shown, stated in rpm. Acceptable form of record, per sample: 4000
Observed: 1800
